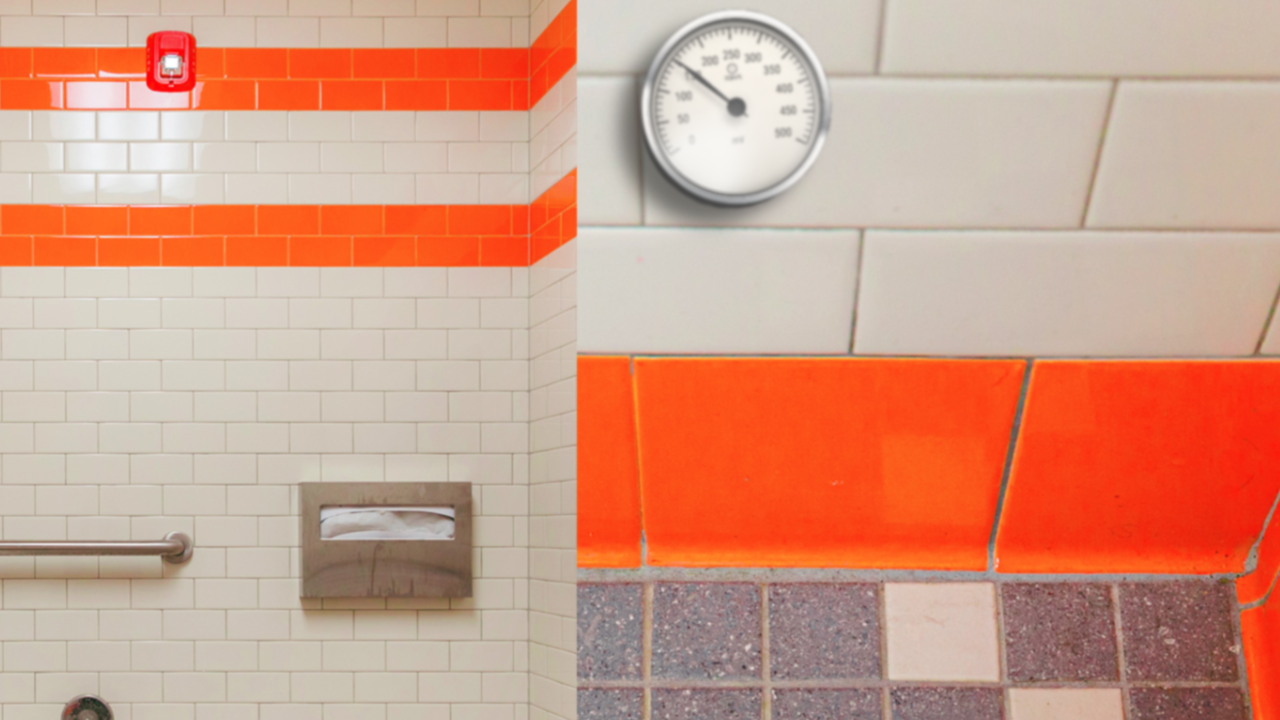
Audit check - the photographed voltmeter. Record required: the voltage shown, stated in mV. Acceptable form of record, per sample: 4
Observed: 150
